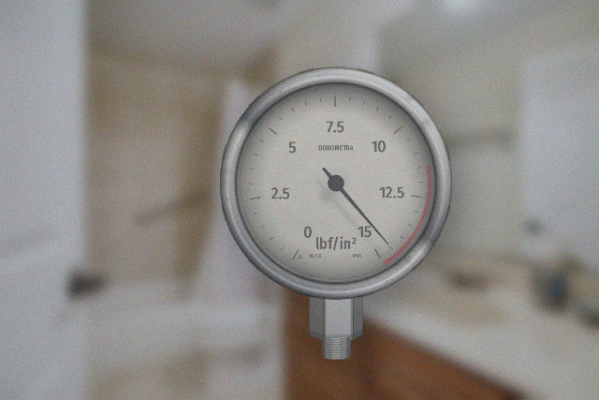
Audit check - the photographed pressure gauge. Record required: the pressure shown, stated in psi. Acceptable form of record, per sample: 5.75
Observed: 14.5
